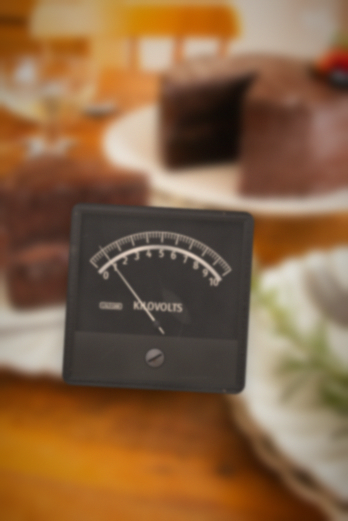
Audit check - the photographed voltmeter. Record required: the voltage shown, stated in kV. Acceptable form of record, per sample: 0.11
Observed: 1
